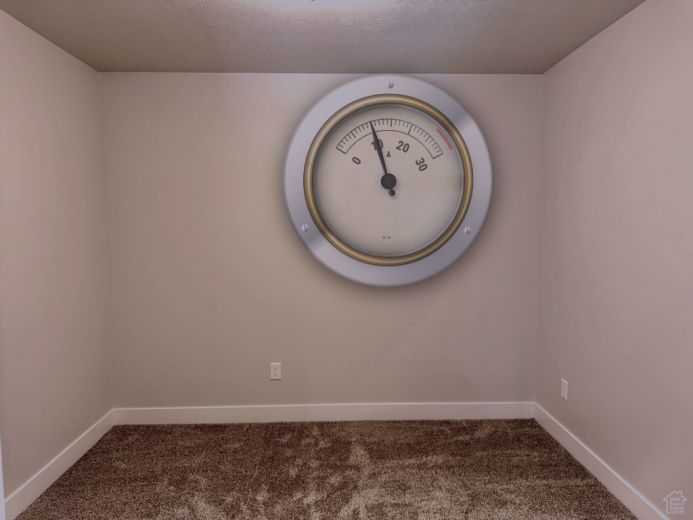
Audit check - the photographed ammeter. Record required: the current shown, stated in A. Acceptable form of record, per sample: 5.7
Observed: 10
